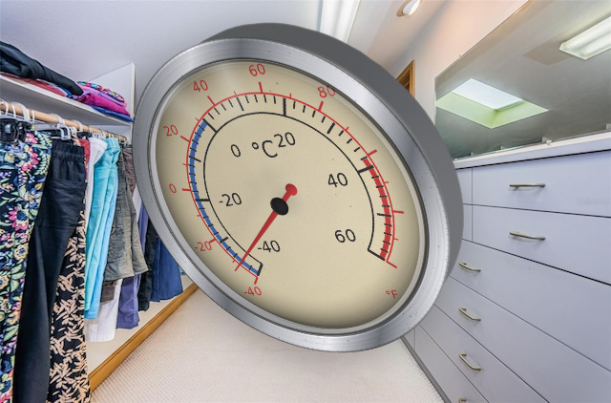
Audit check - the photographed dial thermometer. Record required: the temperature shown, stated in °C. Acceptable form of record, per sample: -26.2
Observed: -36
